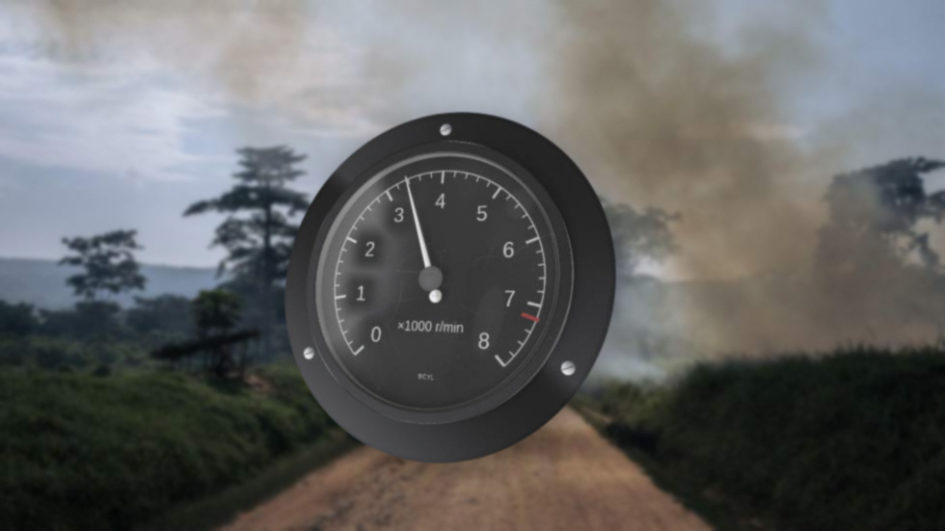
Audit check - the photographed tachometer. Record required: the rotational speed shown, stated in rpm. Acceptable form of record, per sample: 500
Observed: 3400
